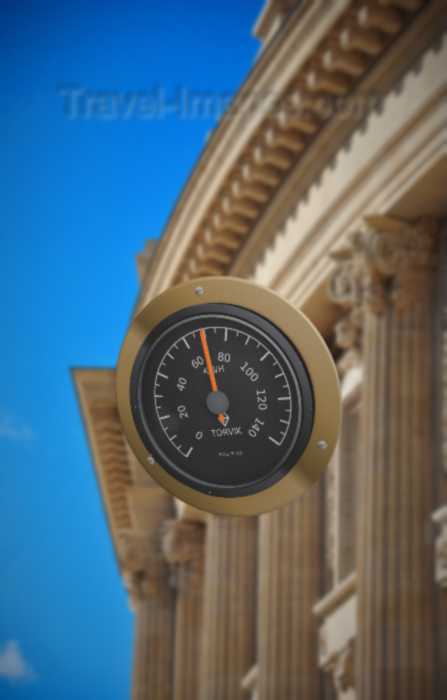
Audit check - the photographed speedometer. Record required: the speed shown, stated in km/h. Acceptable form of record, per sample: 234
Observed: 70
